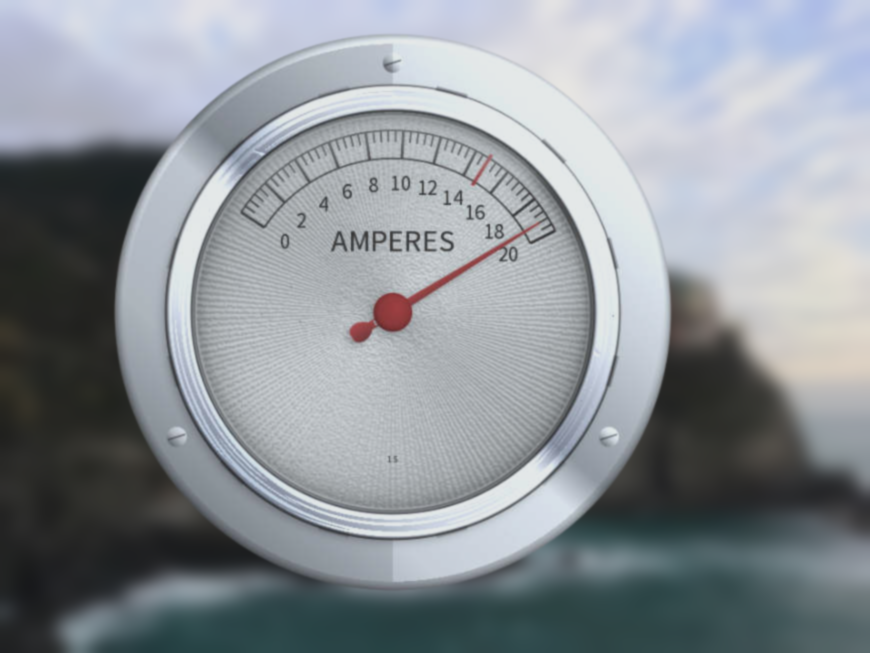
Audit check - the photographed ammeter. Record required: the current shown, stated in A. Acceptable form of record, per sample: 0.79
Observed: 19.2
